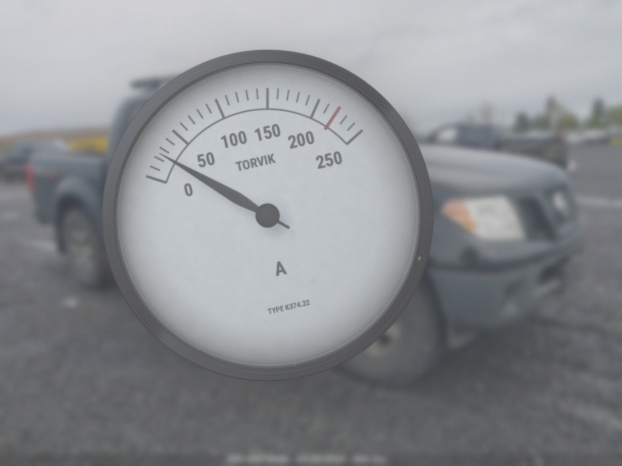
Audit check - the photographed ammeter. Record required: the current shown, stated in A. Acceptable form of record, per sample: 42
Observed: 25
